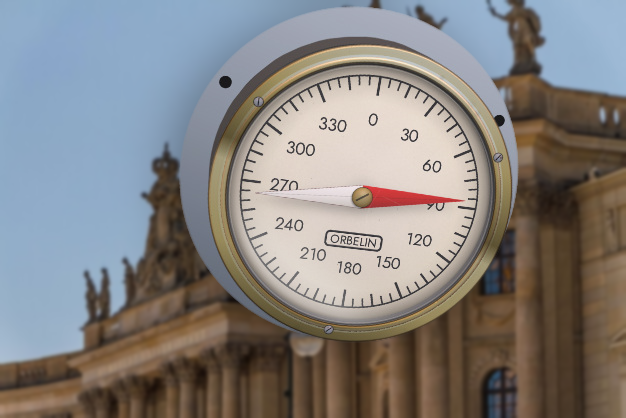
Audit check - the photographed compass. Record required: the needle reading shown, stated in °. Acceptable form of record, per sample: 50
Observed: 85
